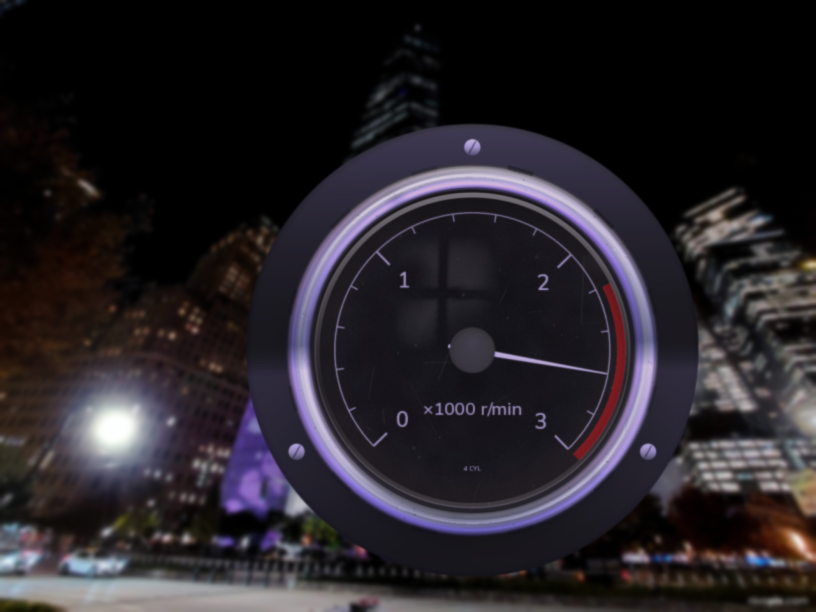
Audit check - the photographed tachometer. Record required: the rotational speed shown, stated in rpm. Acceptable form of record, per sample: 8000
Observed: 2600
